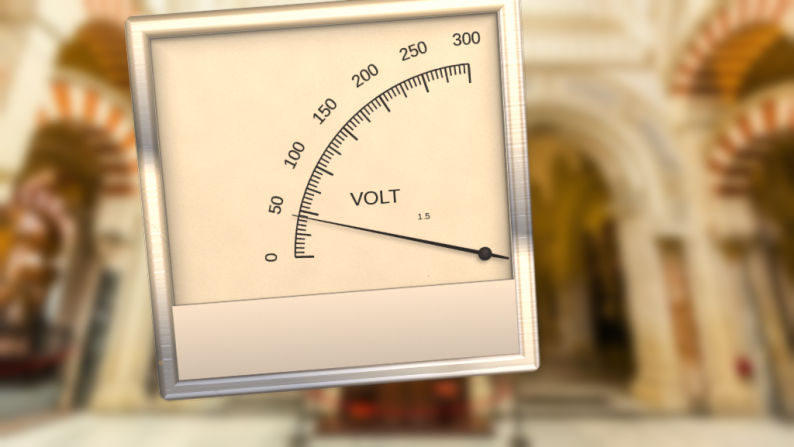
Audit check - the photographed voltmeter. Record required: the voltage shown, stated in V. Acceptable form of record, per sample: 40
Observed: 45
